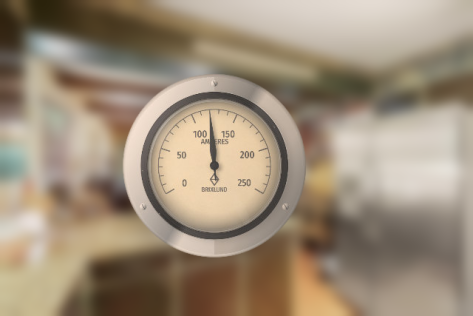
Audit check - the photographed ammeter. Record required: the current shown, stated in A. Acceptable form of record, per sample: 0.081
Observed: 120
